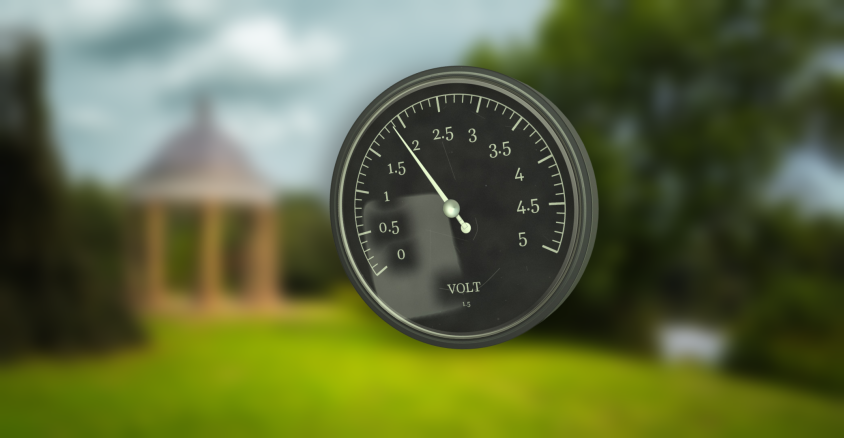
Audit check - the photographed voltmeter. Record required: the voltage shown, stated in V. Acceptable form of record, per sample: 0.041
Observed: 1.9
